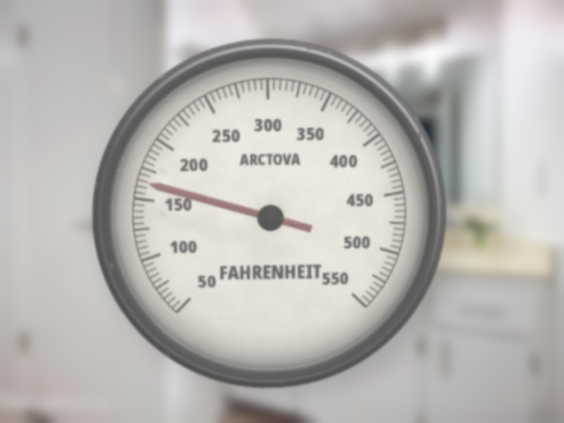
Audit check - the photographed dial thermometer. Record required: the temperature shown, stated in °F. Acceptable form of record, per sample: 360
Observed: 165
